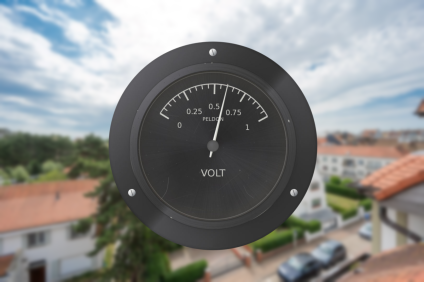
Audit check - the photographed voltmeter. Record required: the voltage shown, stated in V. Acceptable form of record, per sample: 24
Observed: 0.6
